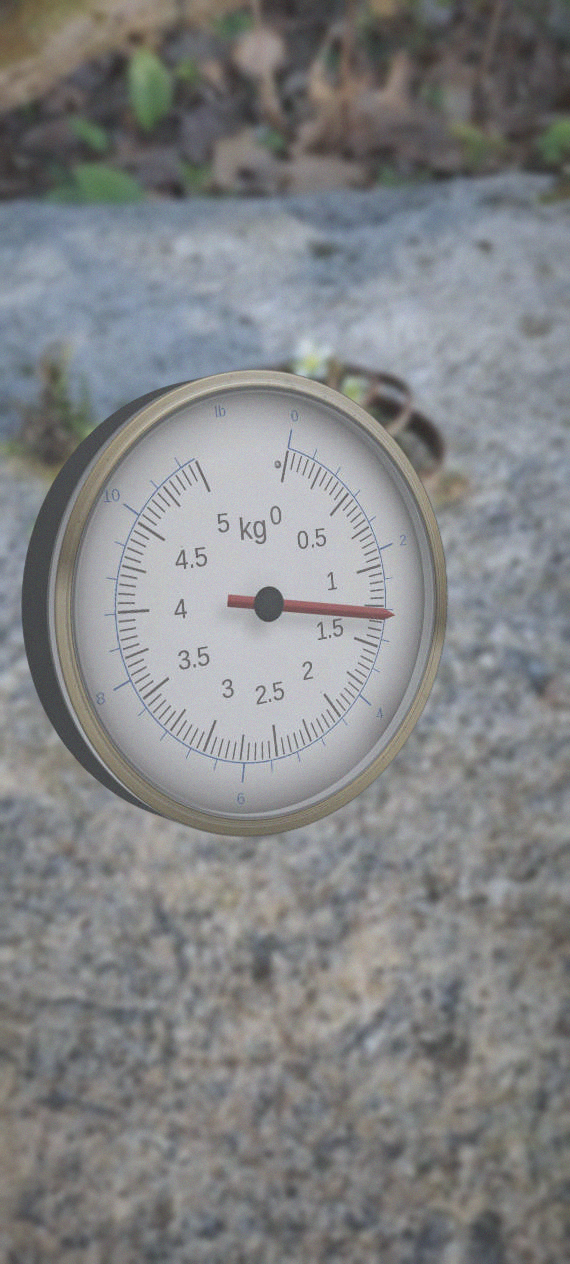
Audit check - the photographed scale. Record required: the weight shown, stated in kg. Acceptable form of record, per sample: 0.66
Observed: 1.3
